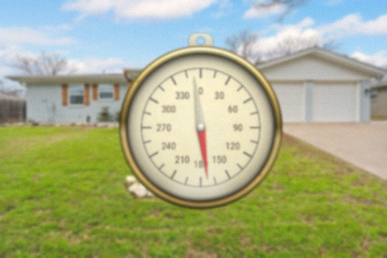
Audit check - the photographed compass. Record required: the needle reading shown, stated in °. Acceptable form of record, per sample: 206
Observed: 172.5
